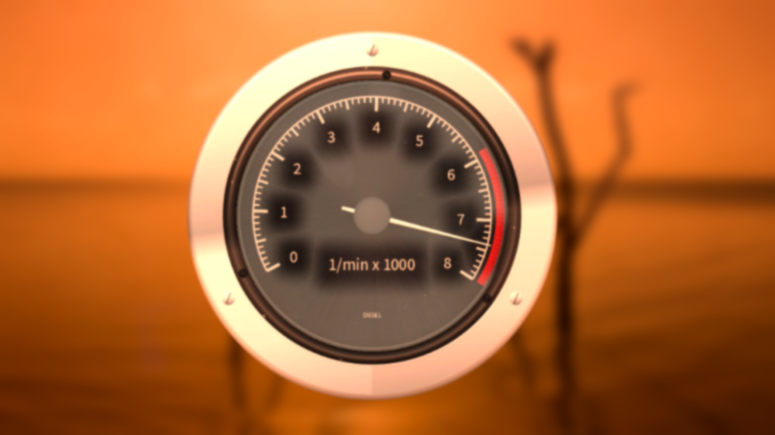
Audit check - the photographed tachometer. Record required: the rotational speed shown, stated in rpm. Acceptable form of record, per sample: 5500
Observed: 7400
